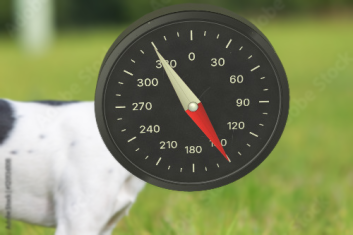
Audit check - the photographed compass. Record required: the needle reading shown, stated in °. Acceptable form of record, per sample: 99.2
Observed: 150
